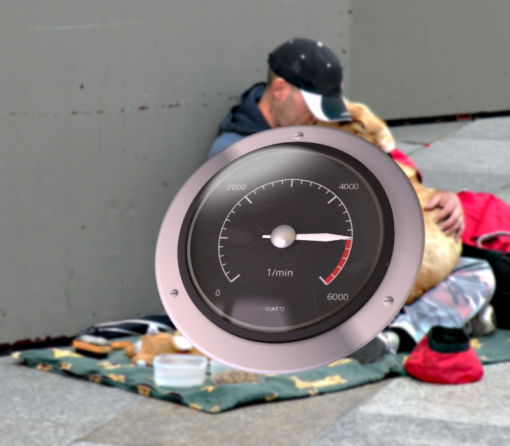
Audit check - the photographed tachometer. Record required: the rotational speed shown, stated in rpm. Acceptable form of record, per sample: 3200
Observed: 5000
